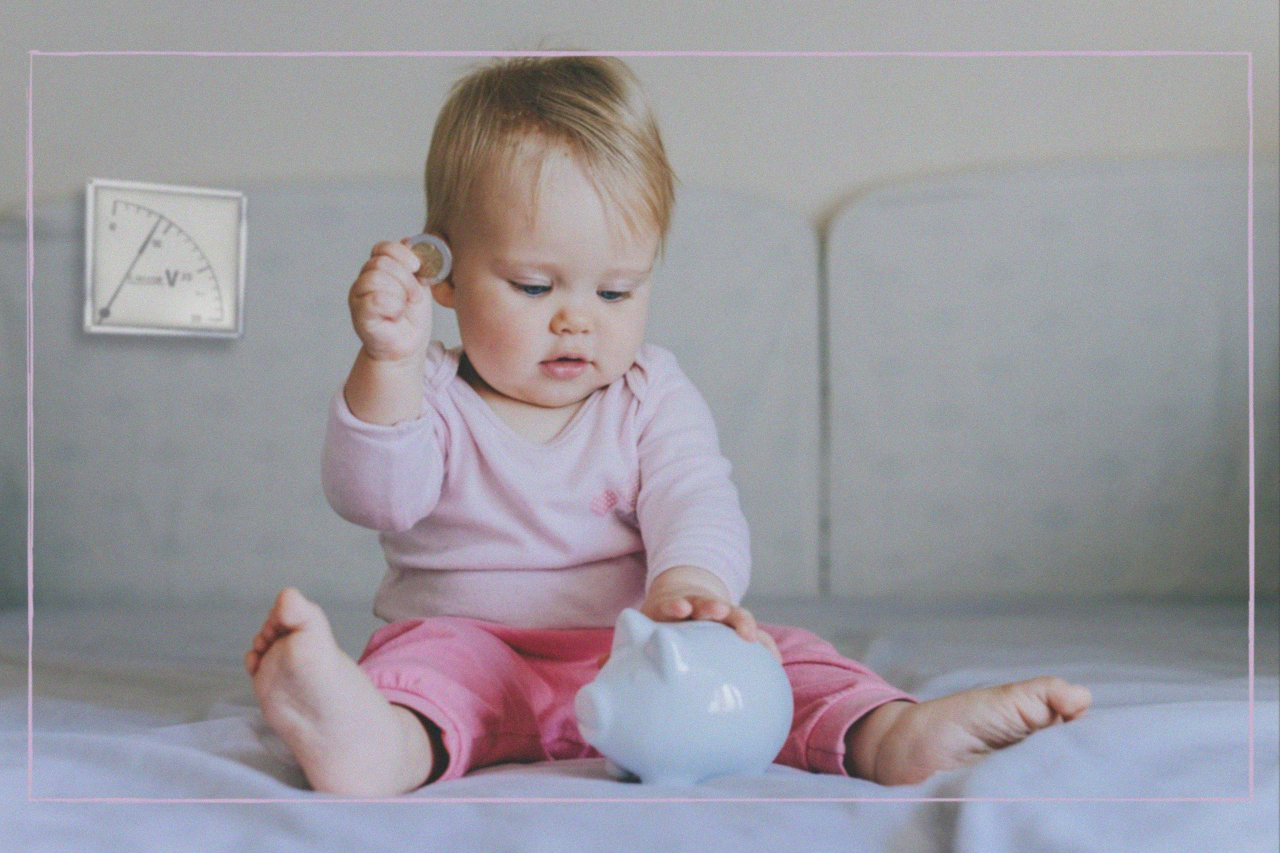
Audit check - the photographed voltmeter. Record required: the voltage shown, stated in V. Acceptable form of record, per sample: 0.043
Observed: 8
